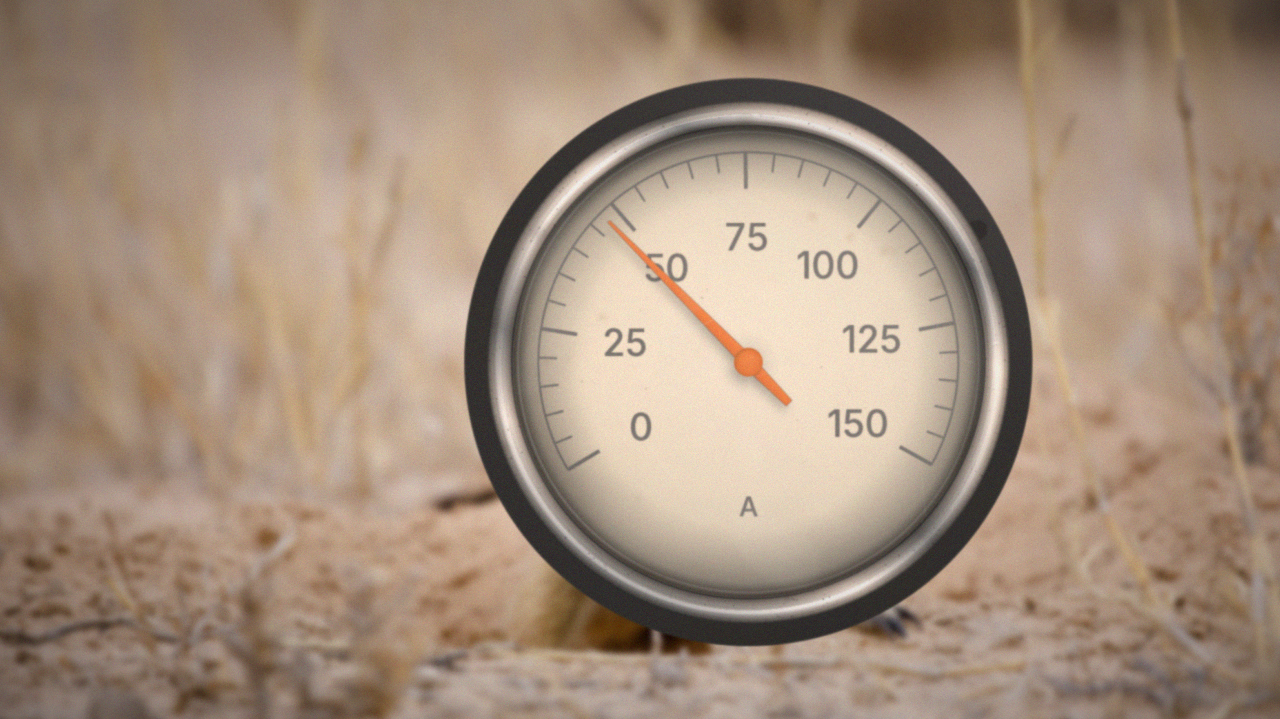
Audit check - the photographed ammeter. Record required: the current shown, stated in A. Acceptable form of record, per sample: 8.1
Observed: 47.5
